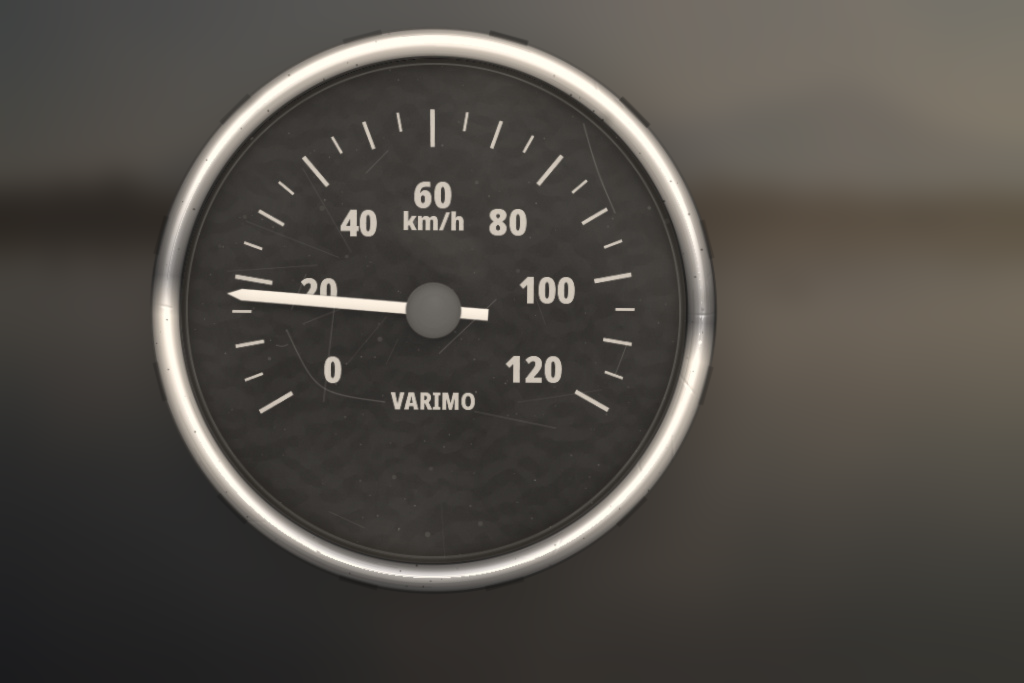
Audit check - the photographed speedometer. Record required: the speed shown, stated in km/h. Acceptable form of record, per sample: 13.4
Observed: 17.5
